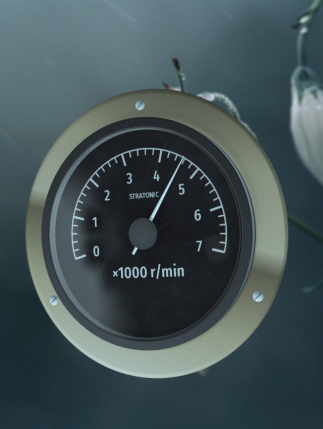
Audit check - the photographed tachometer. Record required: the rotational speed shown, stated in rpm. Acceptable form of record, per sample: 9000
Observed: 4600
